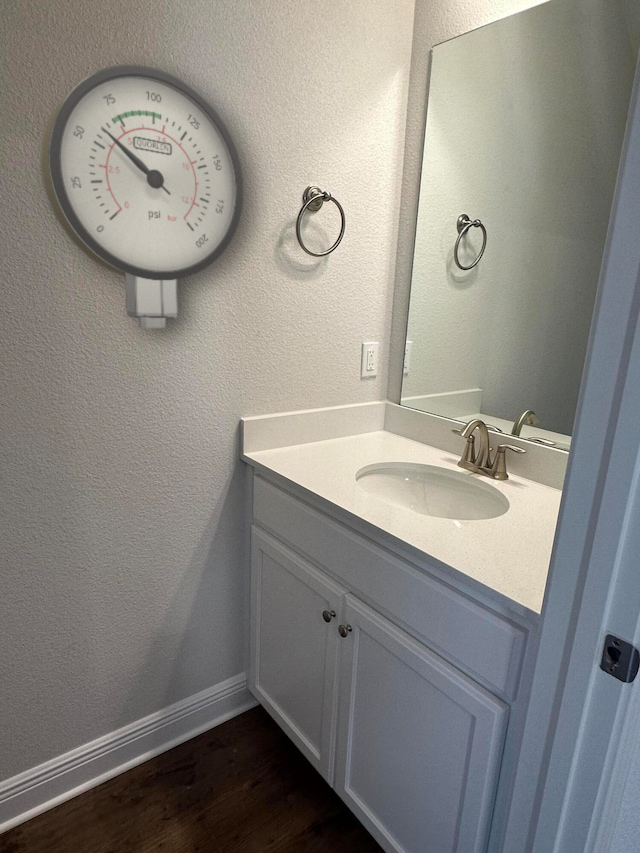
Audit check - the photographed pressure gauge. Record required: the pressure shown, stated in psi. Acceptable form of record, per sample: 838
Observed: 60
